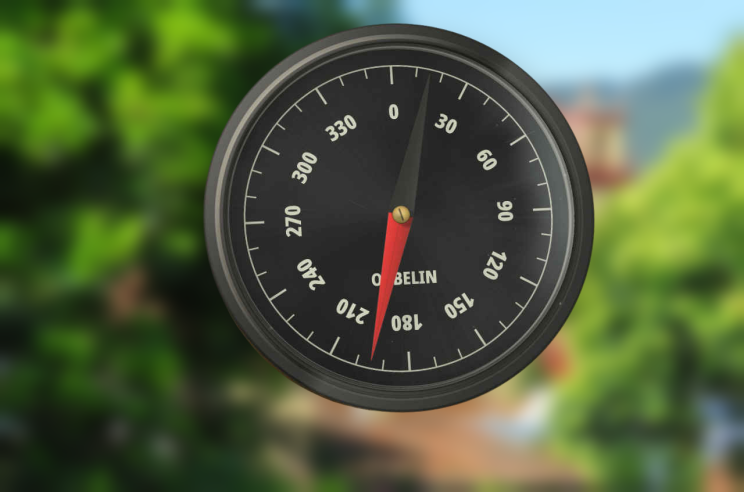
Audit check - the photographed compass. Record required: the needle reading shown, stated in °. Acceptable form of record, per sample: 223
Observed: 195
